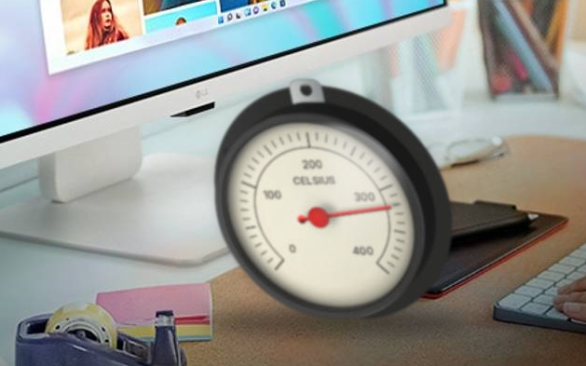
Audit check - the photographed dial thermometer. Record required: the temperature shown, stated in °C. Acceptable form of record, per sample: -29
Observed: 320
